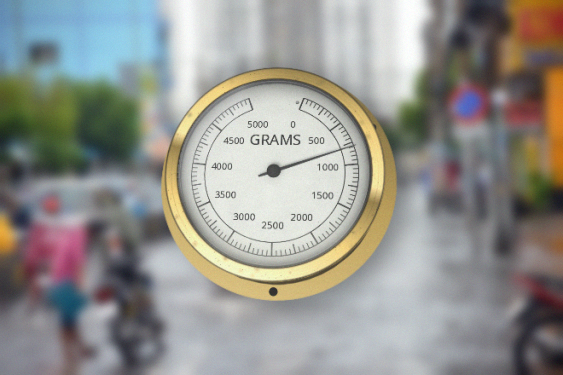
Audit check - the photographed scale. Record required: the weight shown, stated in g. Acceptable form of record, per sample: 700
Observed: 800
